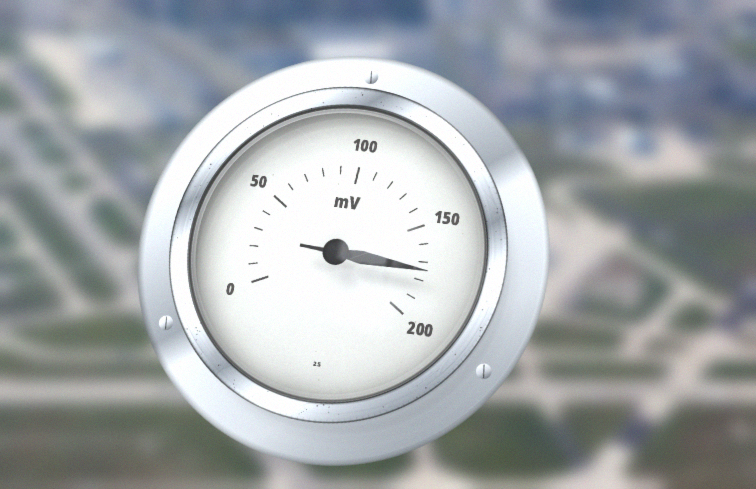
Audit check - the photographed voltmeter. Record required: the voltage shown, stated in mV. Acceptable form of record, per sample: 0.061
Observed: 175
